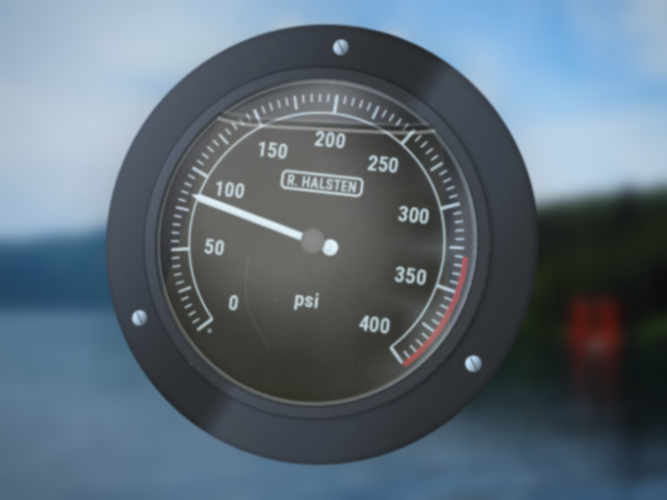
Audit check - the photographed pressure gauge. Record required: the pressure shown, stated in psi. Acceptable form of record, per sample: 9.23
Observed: 85
